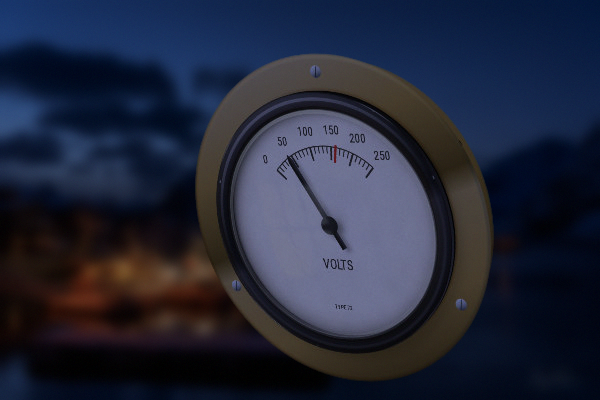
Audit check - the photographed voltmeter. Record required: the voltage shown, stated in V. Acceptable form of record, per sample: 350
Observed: 50
